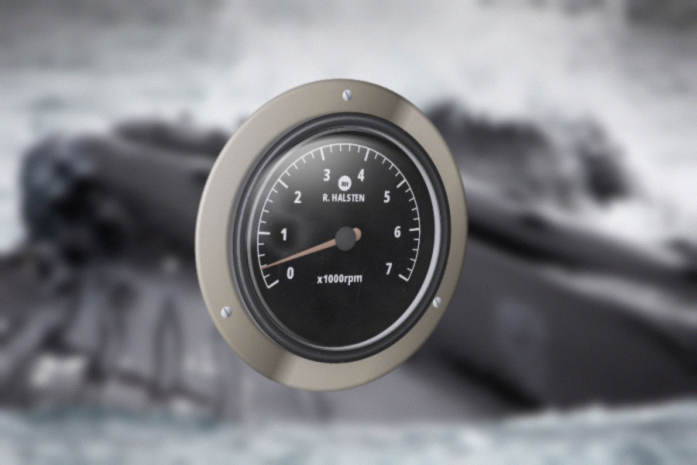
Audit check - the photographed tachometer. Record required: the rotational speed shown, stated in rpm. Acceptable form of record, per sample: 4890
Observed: 400
